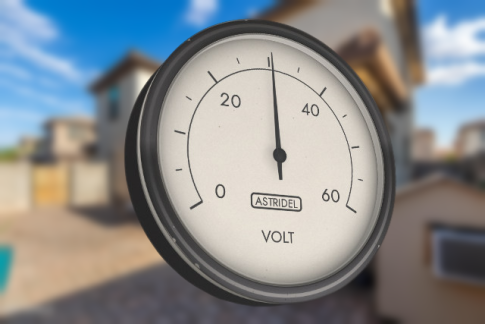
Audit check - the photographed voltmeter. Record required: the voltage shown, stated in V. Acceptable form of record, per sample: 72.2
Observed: 30
